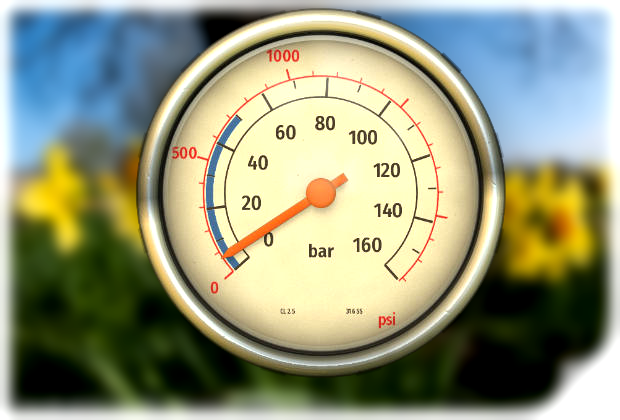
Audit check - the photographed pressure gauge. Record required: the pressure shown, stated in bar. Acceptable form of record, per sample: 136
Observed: 5
